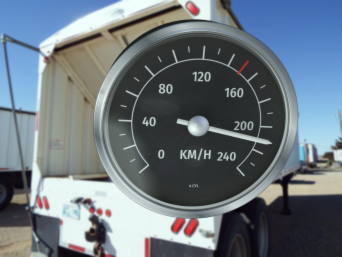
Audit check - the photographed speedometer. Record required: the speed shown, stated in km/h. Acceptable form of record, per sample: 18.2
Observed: 210
